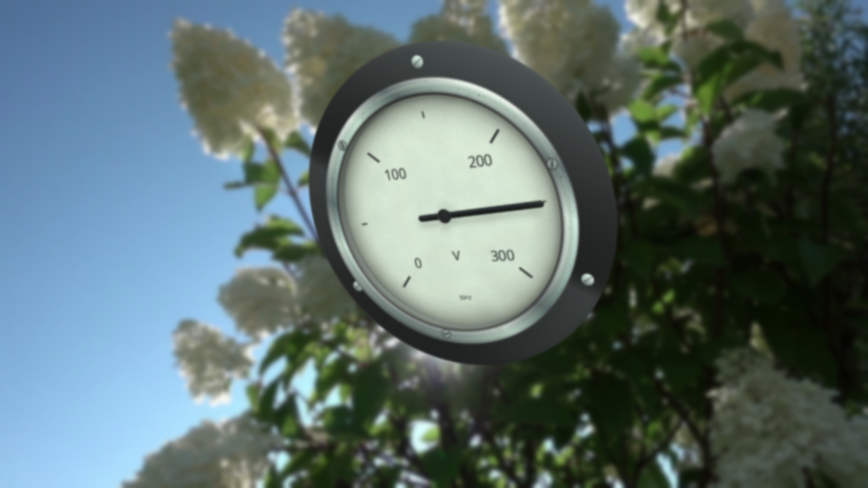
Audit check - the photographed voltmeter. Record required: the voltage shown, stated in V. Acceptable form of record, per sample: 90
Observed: 250
